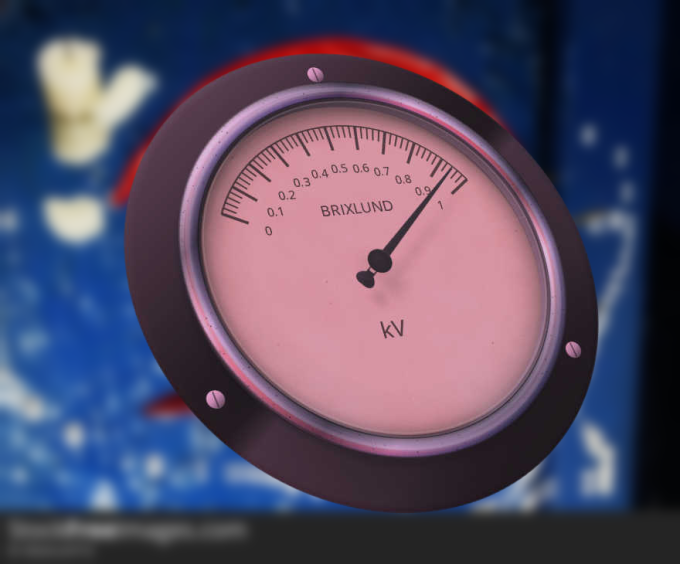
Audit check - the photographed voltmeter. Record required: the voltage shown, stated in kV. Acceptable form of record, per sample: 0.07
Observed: 0.94
